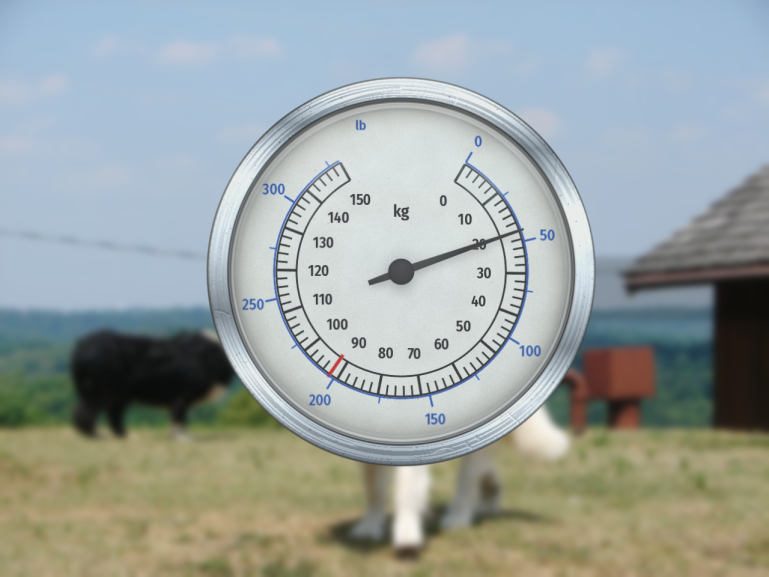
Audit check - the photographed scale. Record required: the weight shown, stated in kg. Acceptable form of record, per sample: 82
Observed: 20
